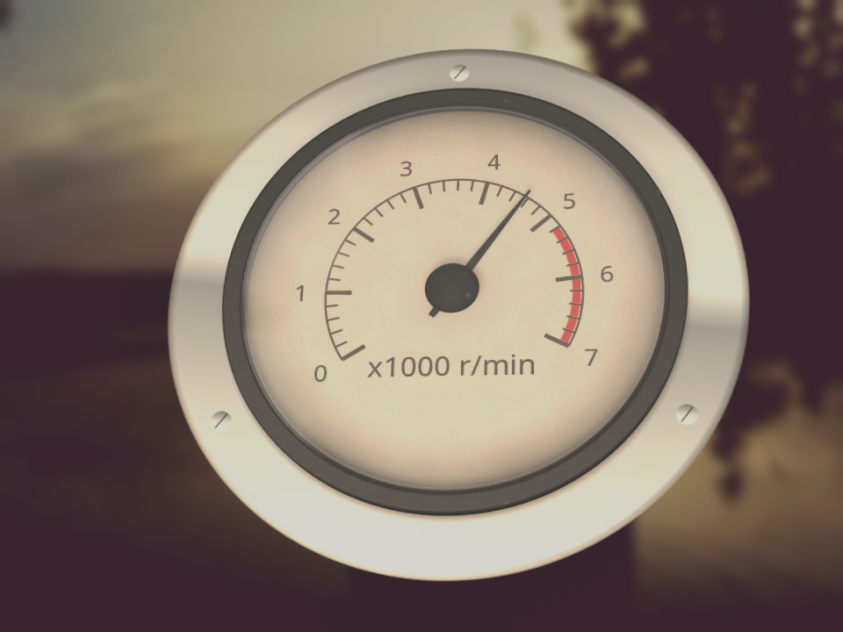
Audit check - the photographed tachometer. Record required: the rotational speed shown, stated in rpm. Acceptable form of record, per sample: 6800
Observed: 4600
